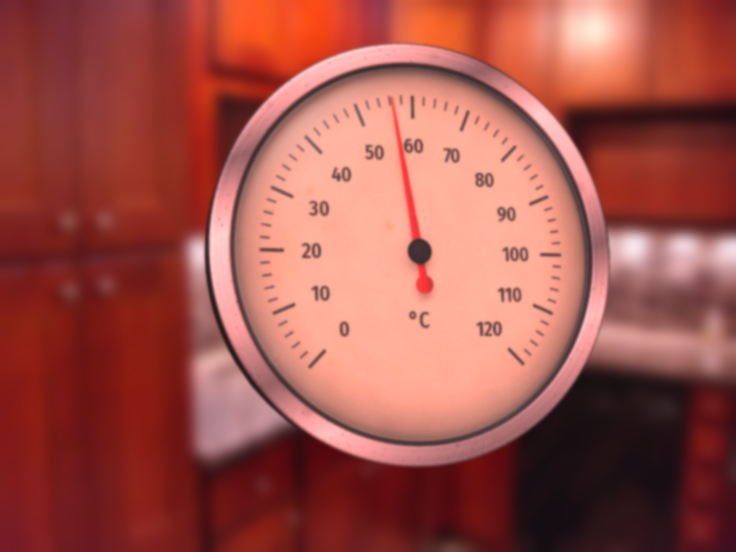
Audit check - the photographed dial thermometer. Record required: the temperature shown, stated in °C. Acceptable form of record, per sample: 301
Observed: 56
